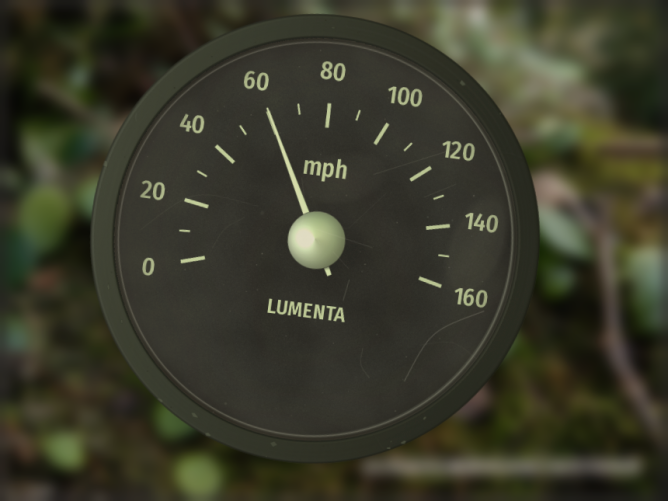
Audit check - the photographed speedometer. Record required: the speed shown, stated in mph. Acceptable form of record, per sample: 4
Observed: 60
